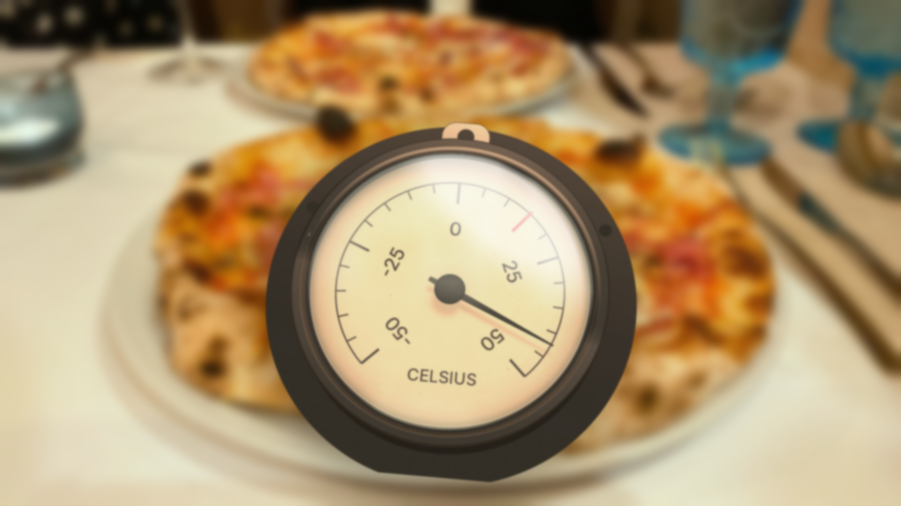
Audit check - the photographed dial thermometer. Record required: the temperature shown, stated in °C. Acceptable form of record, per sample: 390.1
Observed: 42.5
